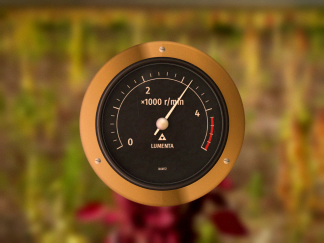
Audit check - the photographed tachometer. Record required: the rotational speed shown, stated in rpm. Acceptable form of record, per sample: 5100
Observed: 3200
